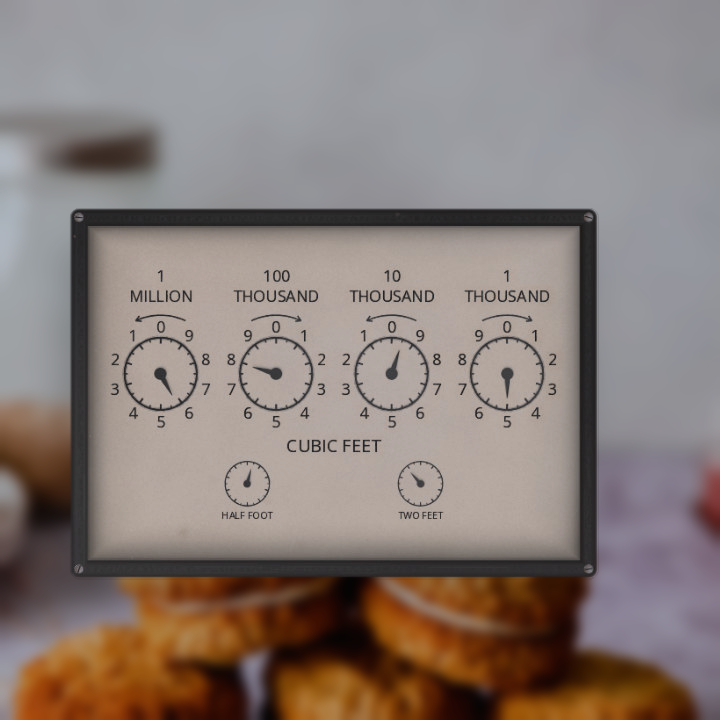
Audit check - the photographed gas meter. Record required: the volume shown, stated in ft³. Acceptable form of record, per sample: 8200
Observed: 579500
